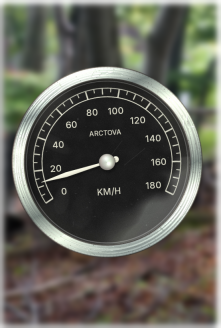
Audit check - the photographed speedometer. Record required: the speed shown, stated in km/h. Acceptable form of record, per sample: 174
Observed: 12.5
